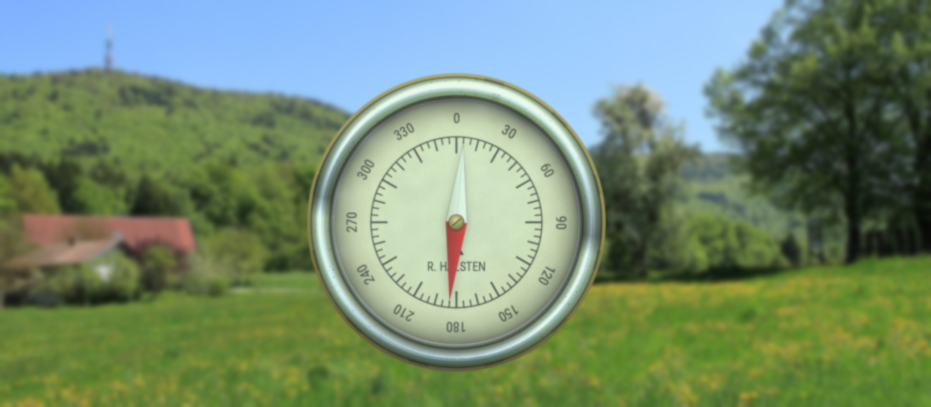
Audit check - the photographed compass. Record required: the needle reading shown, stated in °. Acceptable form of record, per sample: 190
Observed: 185
